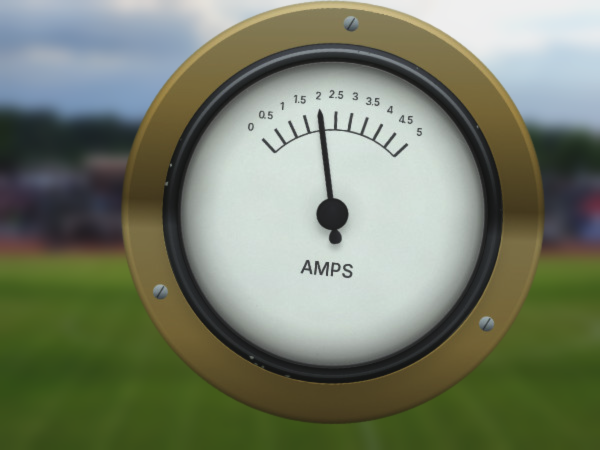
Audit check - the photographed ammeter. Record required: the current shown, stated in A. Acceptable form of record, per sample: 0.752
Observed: 2
